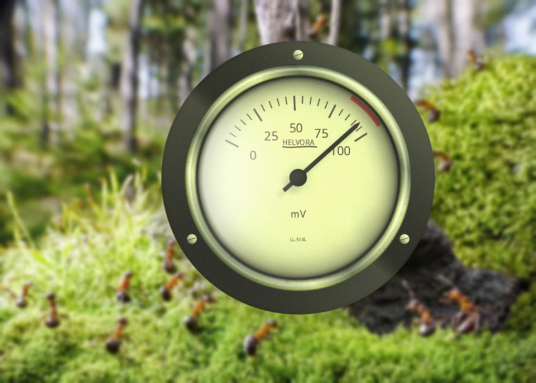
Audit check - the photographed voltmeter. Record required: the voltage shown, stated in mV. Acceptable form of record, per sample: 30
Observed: 92.5
